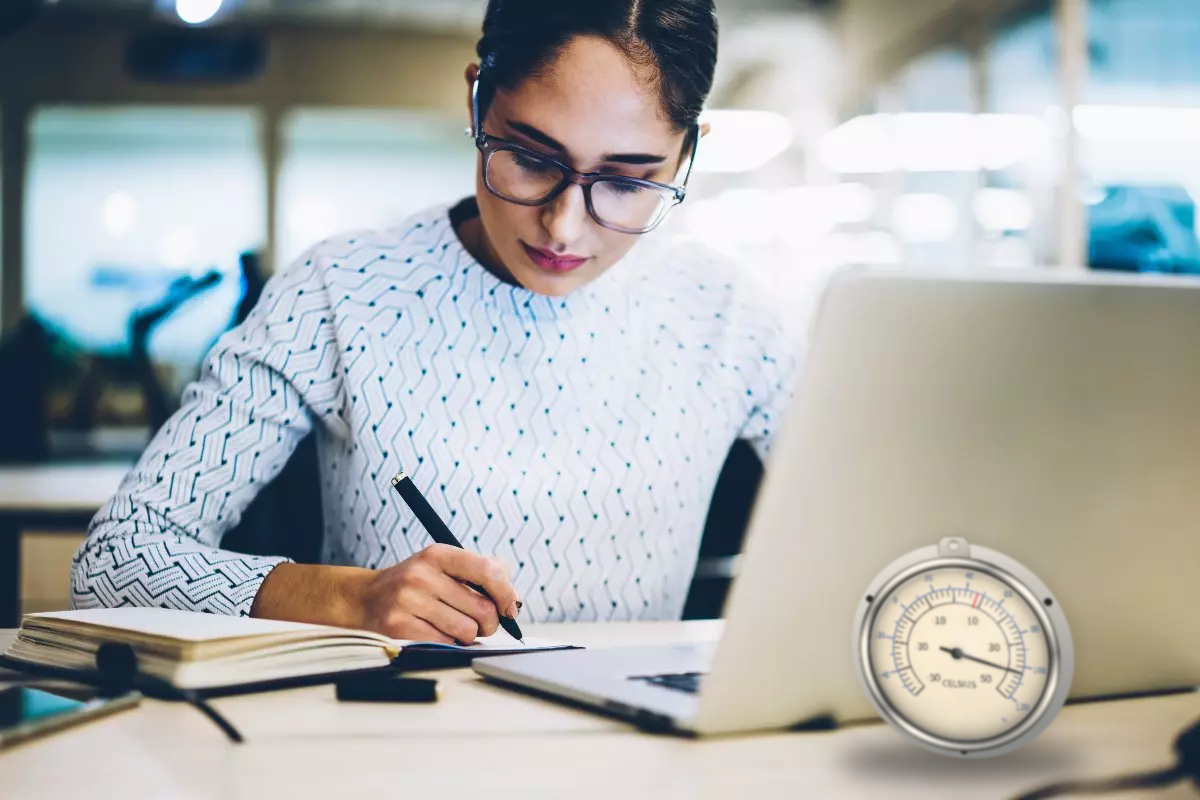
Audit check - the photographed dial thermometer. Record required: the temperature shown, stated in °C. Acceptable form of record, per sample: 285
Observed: 40
